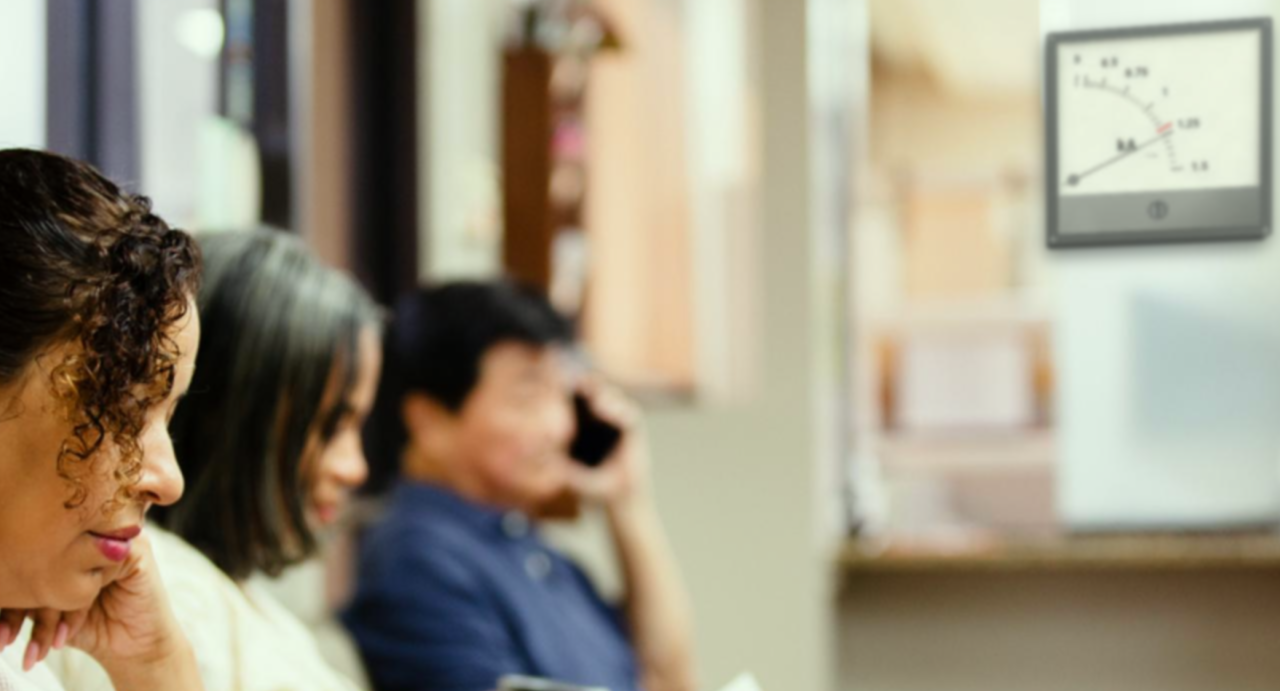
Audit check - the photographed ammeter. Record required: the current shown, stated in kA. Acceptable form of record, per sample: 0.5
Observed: 1.25
